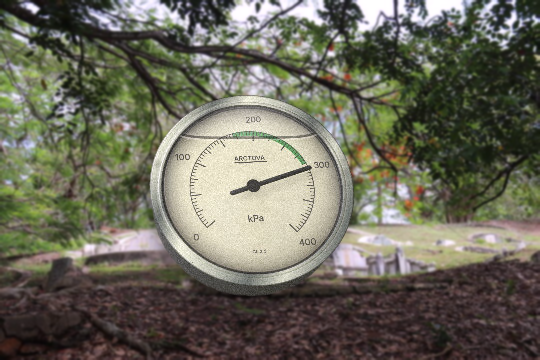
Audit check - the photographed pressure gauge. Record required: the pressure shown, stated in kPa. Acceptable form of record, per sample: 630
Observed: 300
